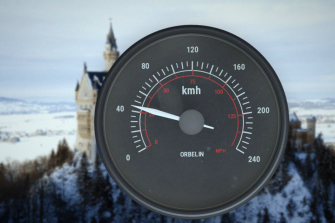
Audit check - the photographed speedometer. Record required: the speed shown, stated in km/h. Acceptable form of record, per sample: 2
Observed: 45
